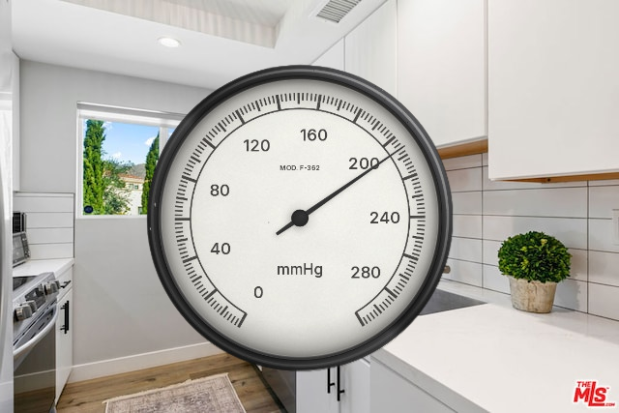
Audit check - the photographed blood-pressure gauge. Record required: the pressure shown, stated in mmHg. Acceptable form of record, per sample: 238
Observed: 206
